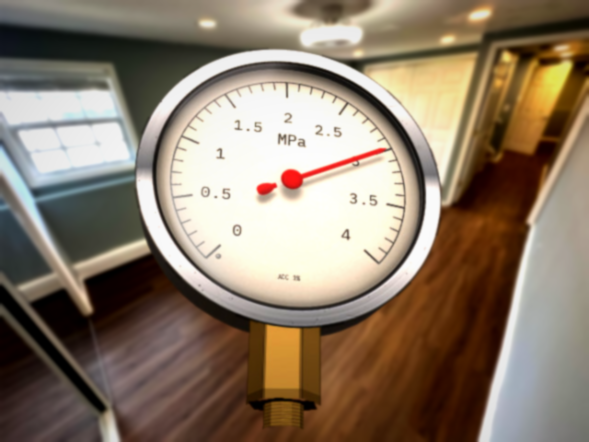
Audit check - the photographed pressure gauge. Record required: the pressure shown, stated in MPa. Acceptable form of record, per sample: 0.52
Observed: 3
